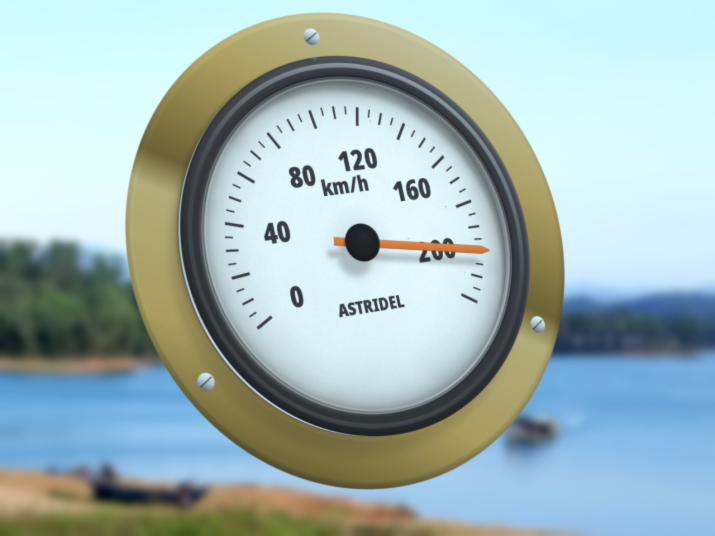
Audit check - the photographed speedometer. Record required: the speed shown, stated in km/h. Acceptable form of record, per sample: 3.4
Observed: 200
